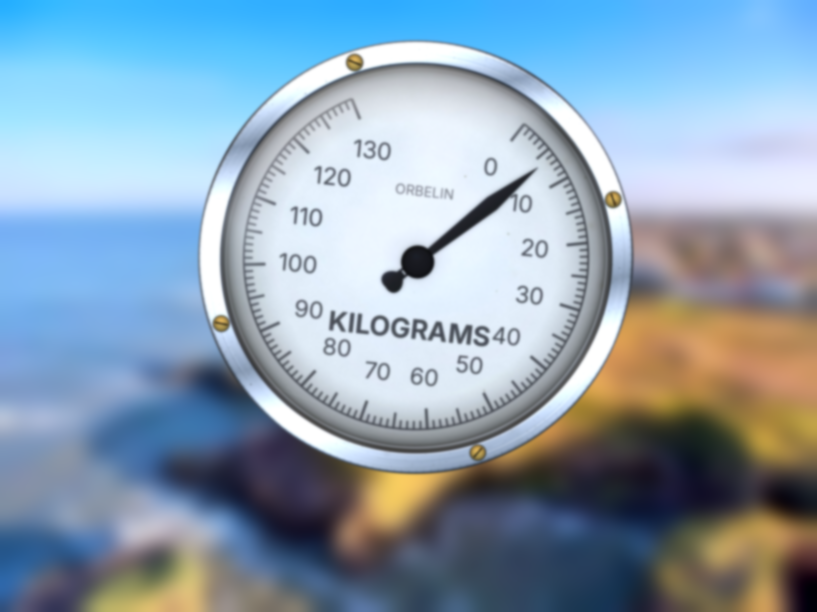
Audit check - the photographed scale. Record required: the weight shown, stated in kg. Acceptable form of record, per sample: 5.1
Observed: 6
